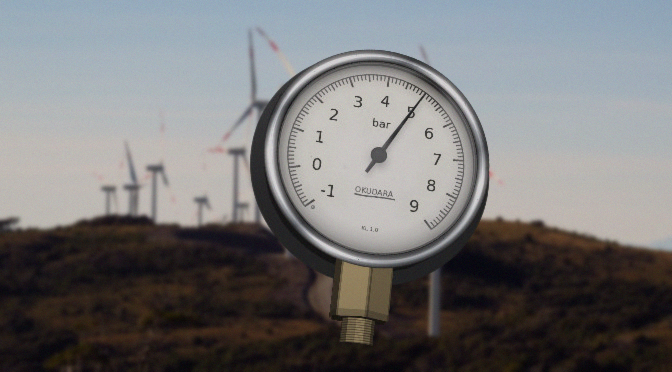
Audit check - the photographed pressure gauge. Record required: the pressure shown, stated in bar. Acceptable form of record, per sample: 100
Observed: 5
